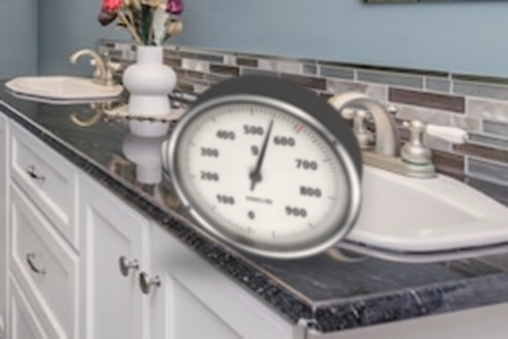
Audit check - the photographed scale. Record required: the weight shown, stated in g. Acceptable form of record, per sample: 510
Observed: 550
